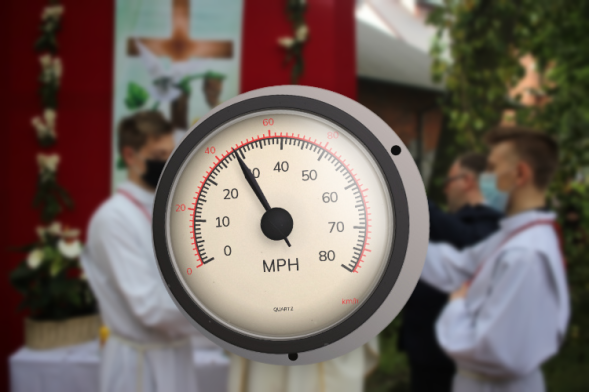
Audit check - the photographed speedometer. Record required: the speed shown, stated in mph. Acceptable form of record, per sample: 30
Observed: 29
